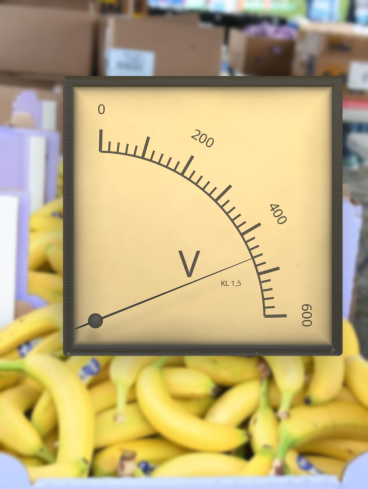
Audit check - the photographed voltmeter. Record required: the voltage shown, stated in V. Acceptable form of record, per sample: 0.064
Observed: 460
